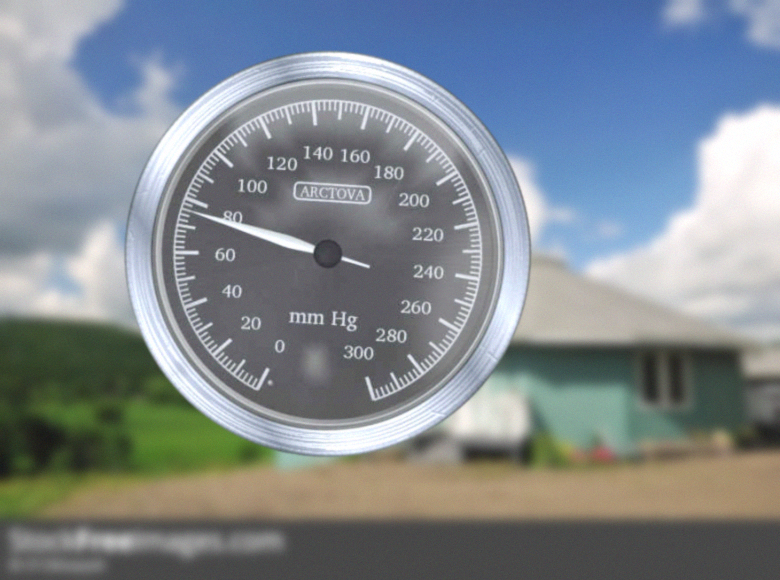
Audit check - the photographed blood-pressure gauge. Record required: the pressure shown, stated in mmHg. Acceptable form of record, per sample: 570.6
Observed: 76
